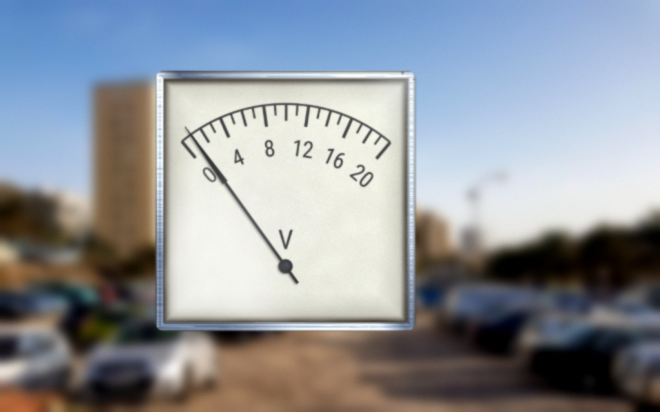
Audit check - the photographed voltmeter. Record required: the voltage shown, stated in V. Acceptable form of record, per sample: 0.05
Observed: 1
